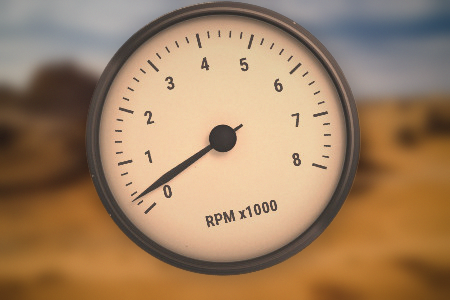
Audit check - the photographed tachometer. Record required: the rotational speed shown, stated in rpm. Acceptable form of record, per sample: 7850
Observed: 300
